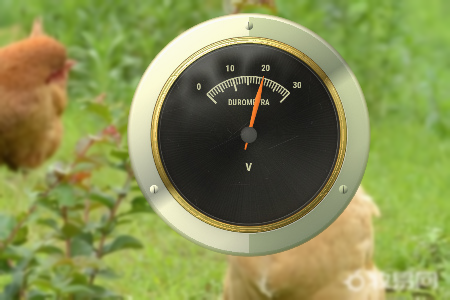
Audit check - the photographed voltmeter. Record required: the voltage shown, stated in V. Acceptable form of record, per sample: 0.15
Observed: 20
